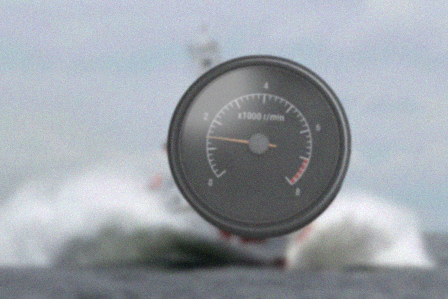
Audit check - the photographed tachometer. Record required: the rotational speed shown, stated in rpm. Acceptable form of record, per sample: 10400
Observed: 1400
